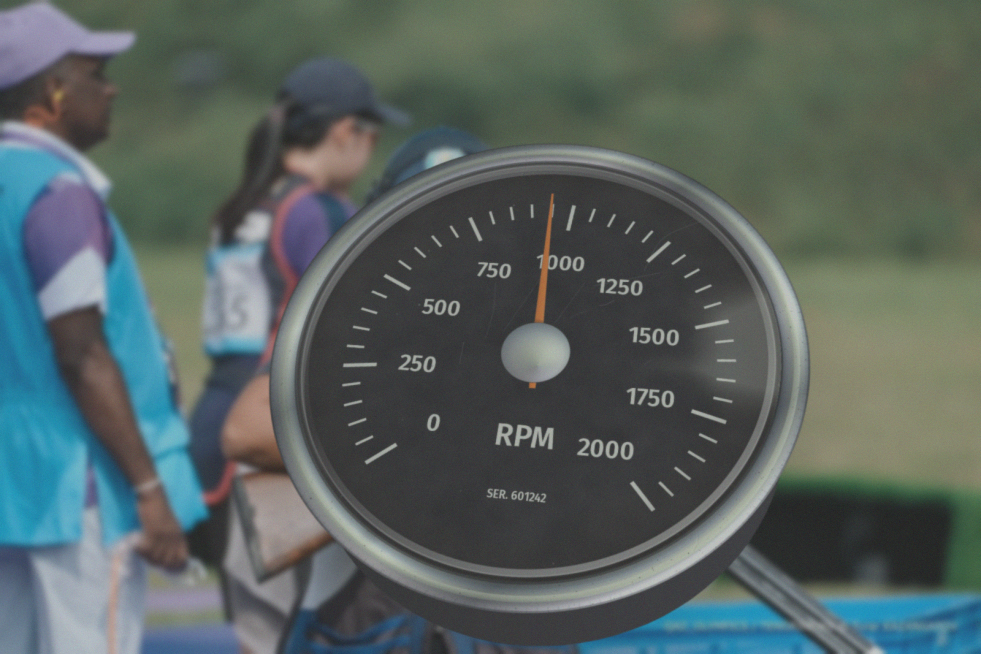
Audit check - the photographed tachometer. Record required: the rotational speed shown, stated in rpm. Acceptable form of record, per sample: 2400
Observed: 950
